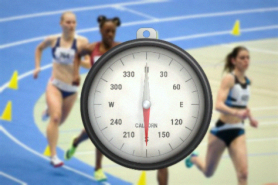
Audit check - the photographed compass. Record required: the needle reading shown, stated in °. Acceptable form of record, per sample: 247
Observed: 180
